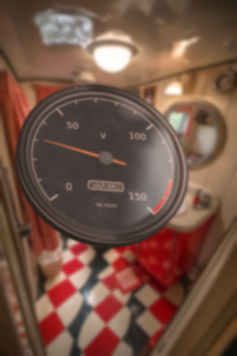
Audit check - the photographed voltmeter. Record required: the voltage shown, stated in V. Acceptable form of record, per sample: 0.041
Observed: 30
